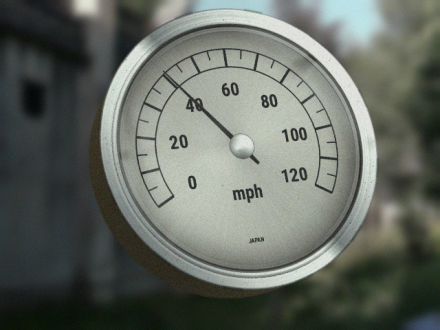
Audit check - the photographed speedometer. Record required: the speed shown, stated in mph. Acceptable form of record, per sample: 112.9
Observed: 40
